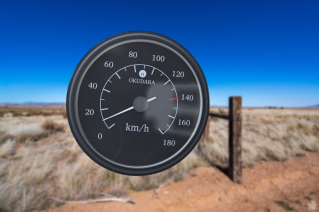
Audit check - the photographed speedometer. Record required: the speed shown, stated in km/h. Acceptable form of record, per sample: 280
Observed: 10
